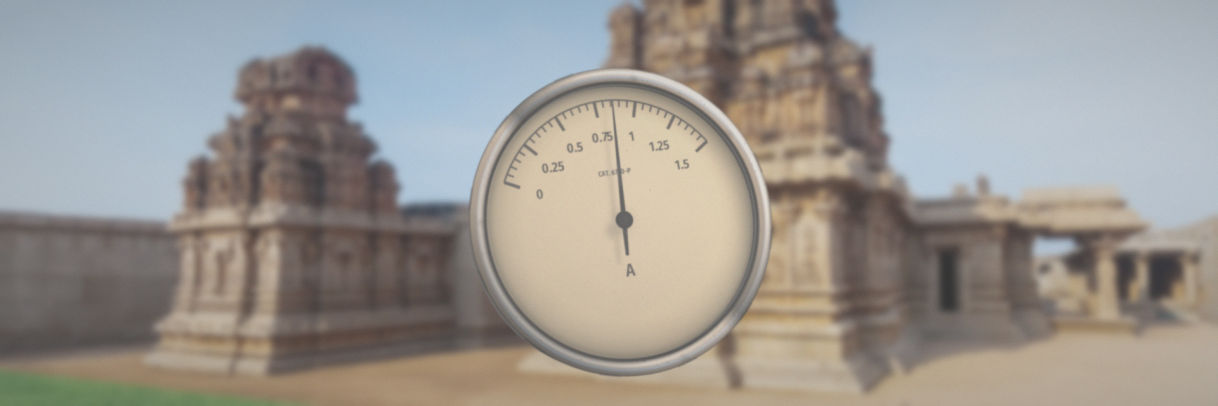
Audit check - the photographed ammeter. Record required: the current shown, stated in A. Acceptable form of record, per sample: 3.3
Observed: 0.85
